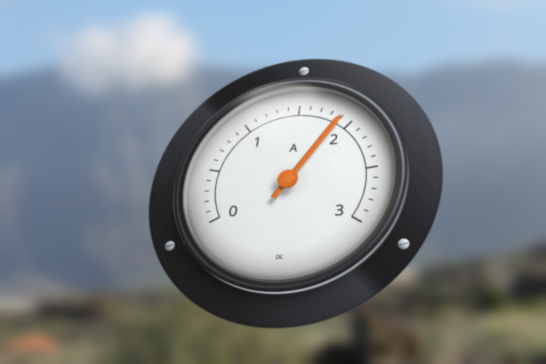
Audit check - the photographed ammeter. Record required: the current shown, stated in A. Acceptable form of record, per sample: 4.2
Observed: 1.9
